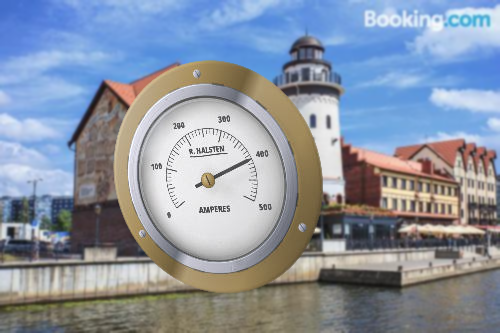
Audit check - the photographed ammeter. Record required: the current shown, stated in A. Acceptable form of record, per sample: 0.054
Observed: 400
